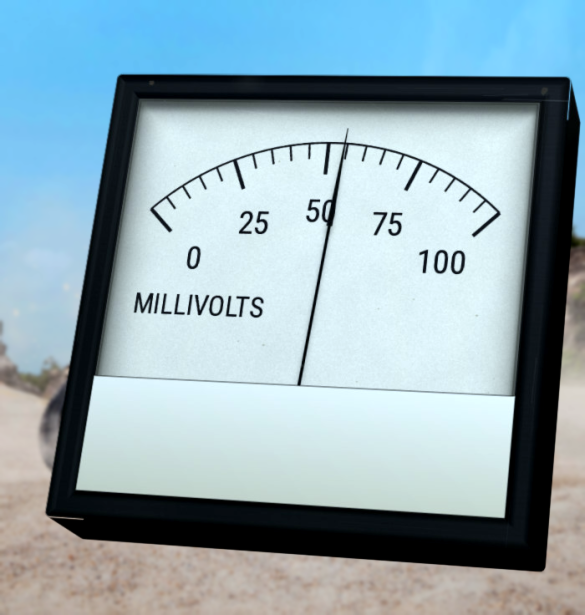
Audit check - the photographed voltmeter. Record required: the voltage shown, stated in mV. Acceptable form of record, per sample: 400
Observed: 55
